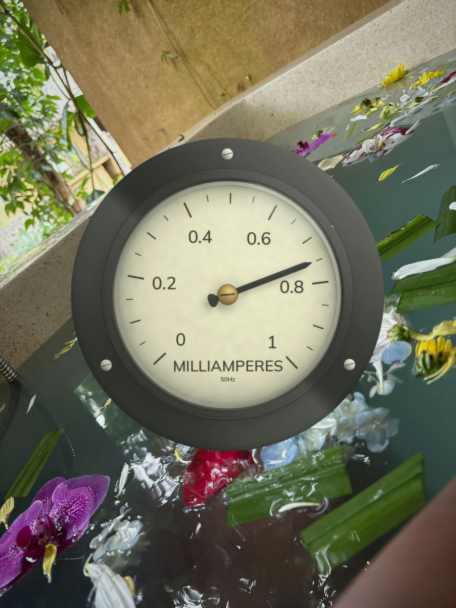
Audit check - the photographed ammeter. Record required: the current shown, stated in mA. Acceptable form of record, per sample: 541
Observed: 0.75
